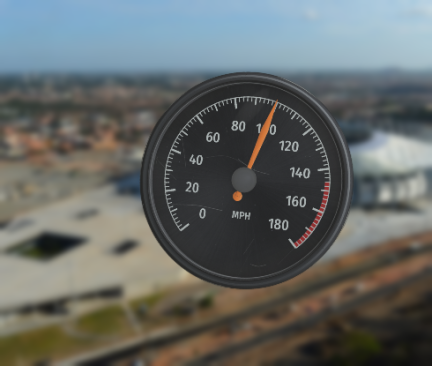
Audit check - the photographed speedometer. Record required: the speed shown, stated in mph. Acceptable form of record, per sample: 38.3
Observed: 100
